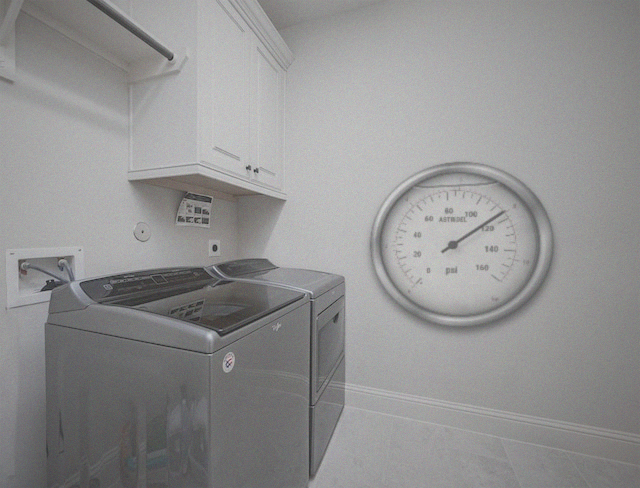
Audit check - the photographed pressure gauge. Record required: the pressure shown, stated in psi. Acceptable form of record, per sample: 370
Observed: 115
